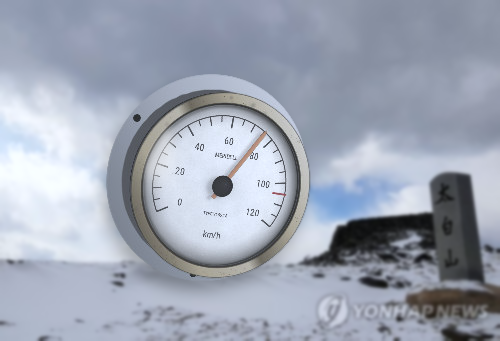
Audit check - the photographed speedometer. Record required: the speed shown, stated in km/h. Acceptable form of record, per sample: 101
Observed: 75
